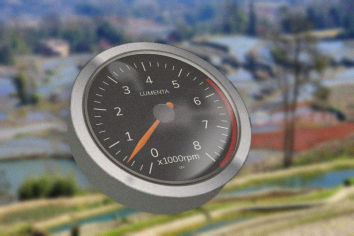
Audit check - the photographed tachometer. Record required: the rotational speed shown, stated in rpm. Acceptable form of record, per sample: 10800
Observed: 500
